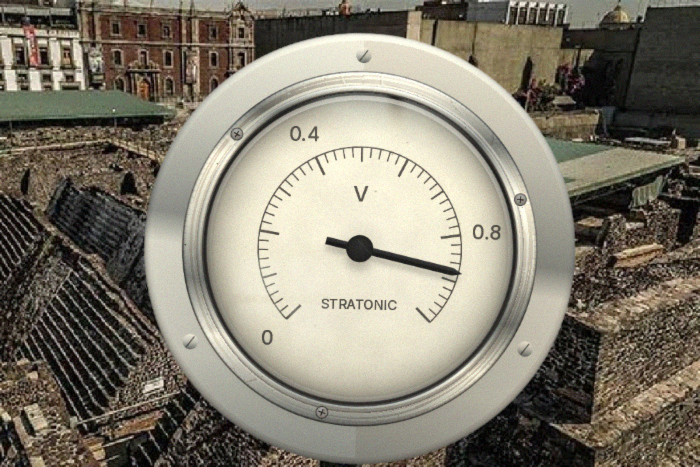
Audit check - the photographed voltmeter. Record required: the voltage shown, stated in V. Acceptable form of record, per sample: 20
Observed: 0.88
